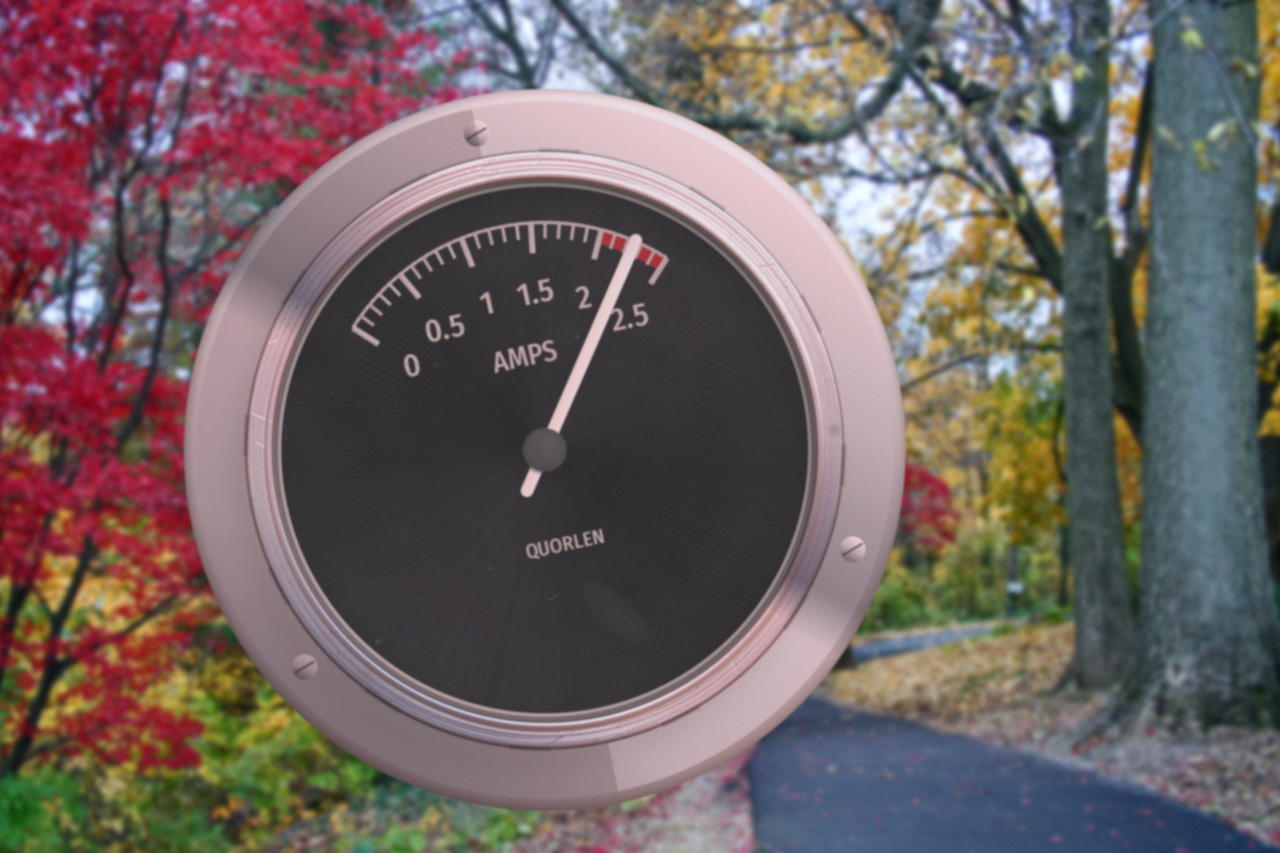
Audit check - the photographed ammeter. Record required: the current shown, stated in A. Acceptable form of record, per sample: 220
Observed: 2.25
